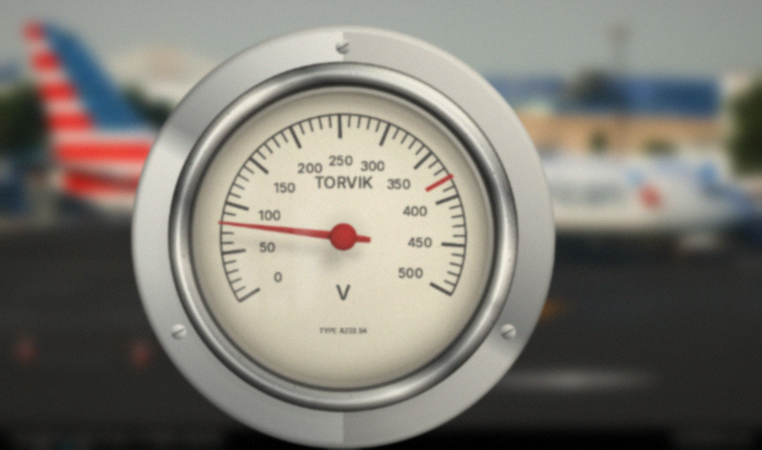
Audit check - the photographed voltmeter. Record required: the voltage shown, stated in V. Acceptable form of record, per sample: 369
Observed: 80
